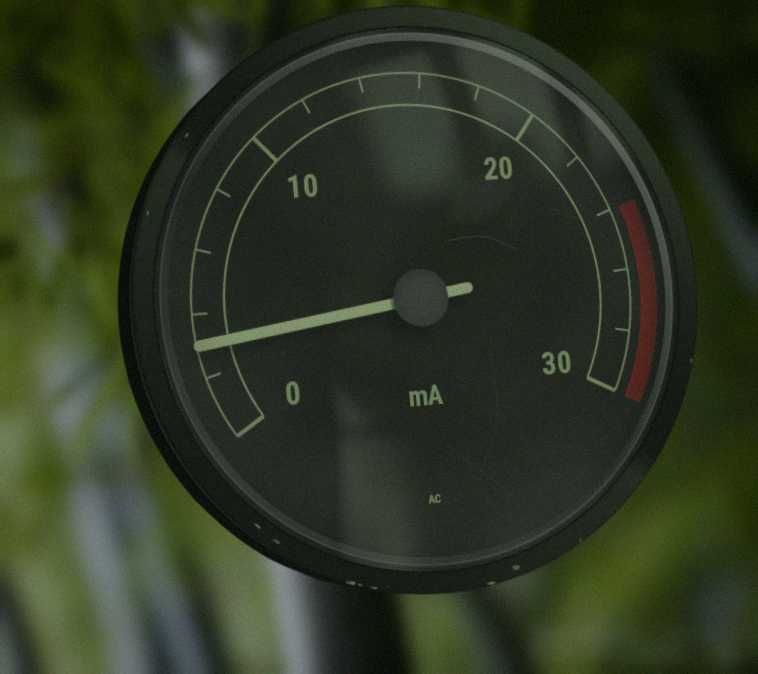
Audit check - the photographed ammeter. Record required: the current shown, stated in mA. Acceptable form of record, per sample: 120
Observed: 3
